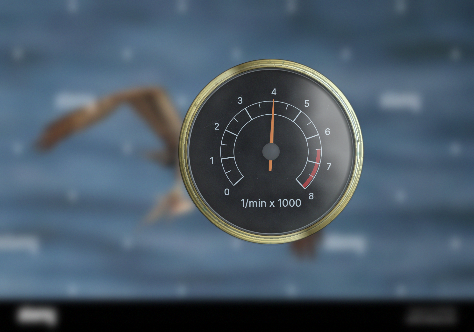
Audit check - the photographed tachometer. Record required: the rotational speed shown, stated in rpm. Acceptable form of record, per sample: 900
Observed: 4000
